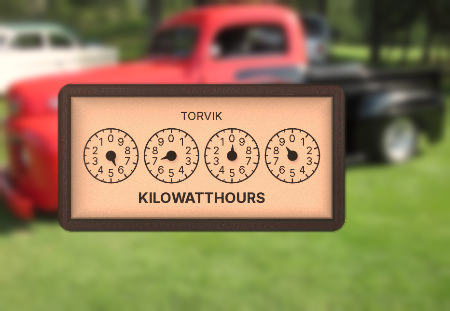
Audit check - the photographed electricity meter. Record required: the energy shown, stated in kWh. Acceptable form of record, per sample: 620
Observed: 5699
